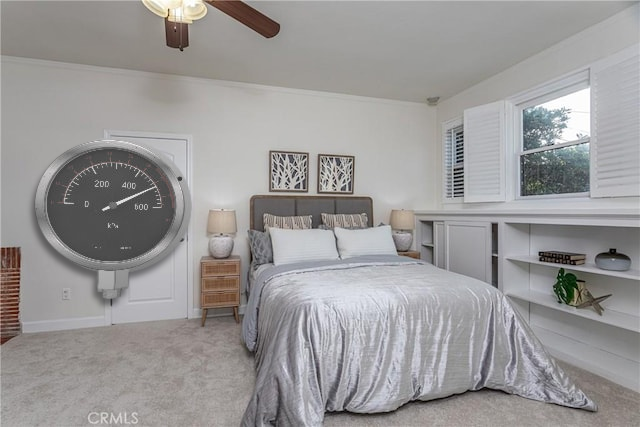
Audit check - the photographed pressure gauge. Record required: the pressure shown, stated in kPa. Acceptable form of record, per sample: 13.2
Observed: 500
